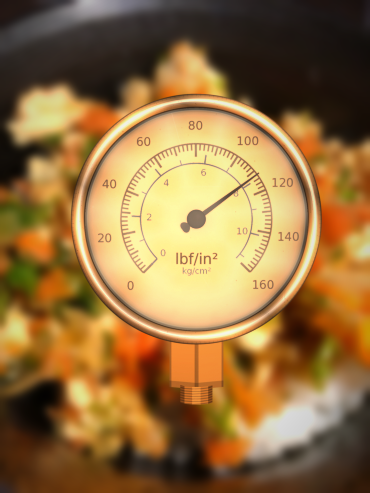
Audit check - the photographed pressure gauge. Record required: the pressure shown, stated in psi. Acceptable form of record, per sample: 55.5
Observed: 112
